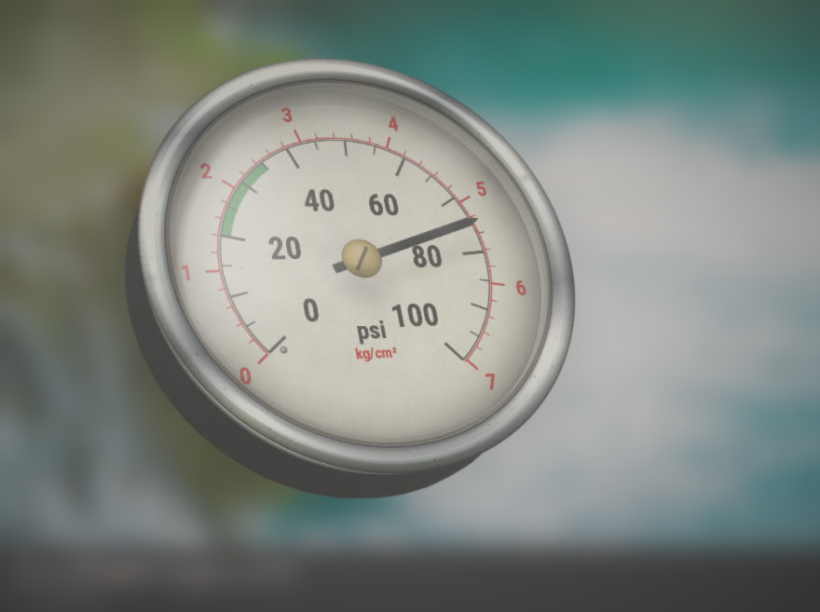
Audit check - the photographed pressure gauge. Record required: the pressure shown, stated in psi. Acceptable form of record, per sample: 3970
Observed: 75
